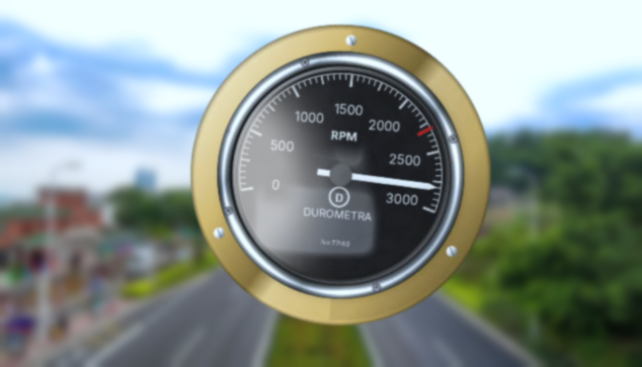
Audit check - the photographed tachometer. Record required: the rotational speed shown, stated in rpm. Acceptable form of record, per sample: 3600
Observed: 2800
